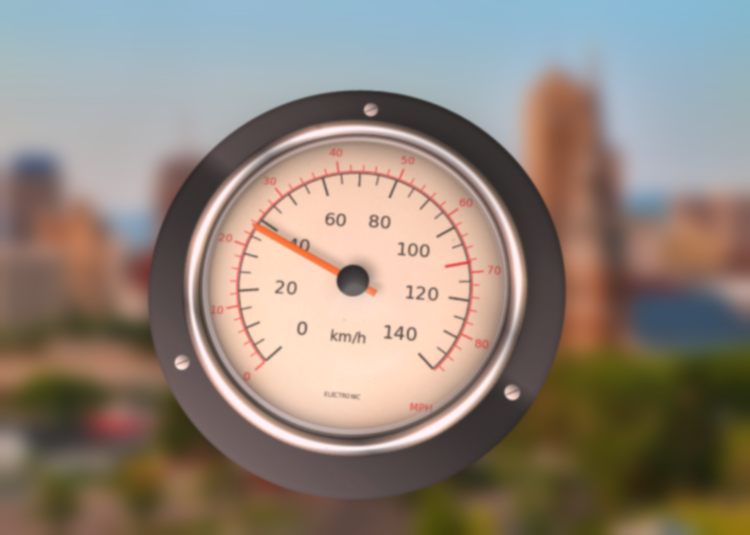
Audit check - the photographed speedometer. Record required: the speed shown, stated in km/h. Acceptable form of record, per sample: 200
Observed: 37.5
